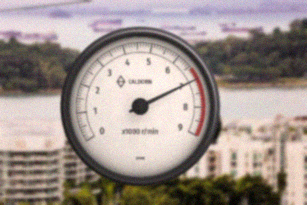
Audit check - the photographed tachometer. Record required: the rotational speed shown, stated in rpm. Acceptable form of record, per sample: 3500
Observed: 7000
